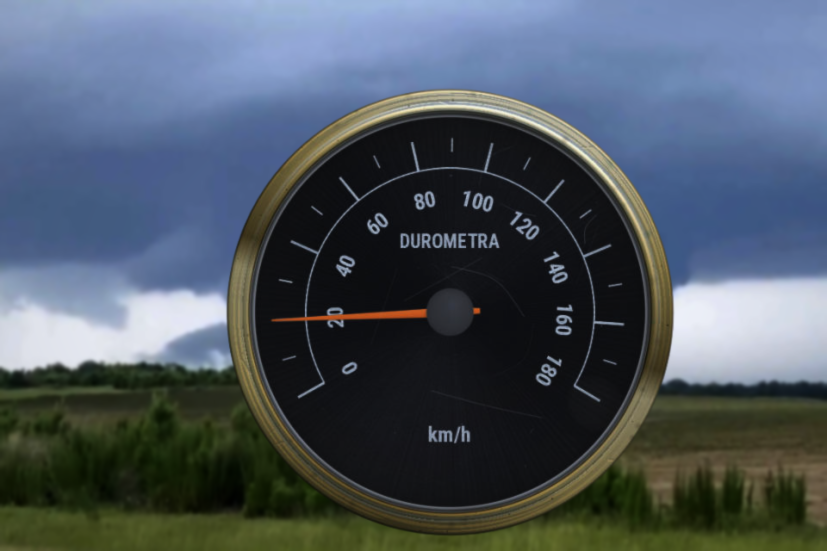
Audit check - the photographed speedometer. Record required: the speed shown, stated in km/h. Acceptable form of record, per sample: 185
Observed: 20
